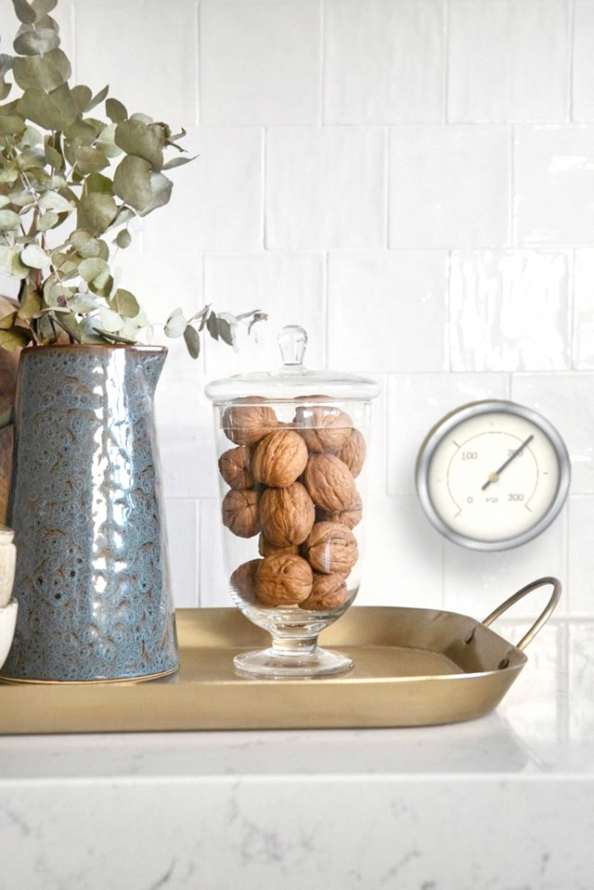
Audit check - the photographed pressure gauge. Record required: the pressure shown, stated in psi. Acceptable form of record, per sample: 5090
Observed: 200
